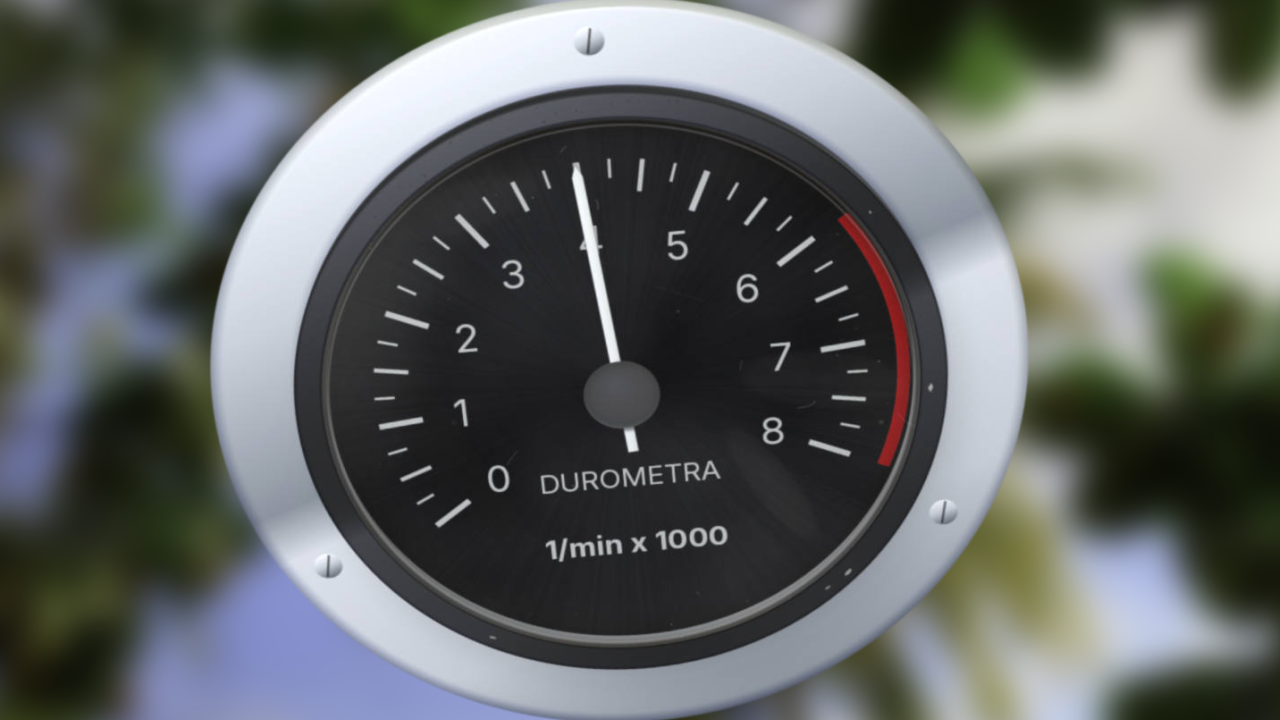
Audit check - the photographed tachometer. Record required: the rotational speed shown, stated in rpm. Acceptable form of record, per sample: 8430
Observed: 4000
